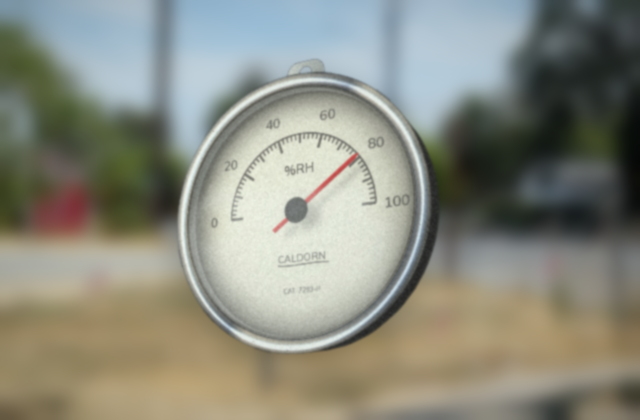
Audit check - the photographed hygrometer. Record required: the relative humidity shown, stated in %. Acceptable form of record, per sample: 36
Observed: 80
